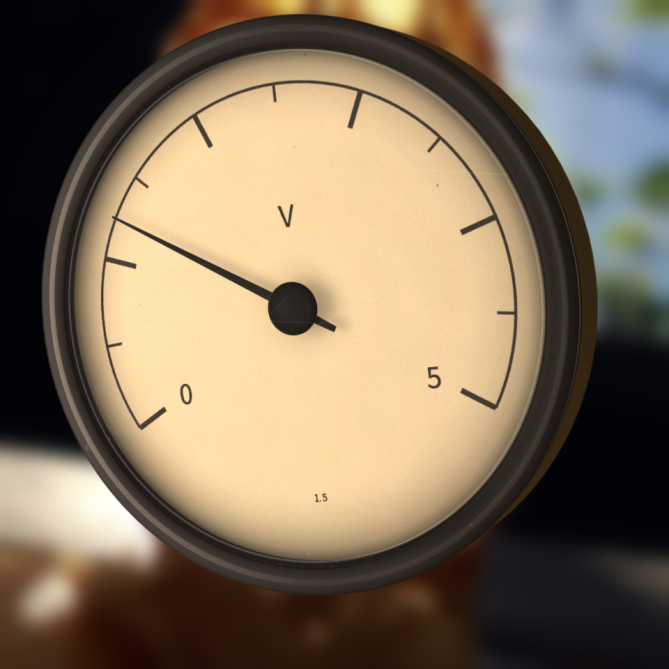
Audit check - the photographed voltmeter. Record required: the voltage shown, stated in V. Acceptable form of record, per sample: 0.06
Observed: 1.25
